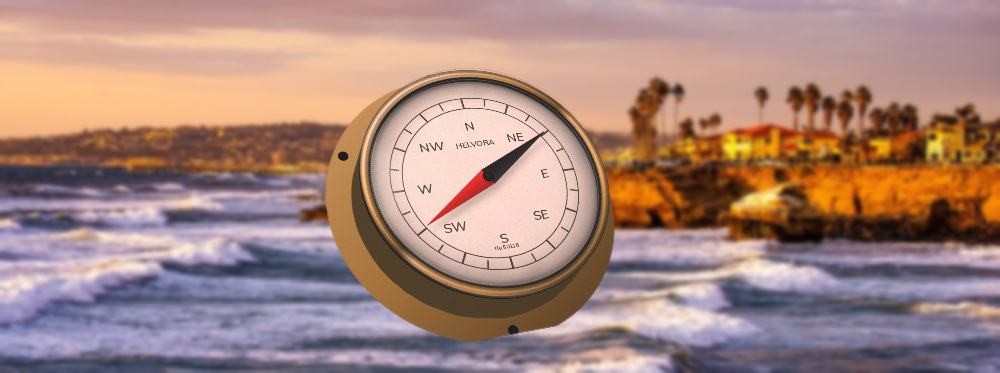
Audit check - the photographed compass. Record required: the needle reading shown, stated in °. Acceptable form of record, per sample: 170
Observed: 240
